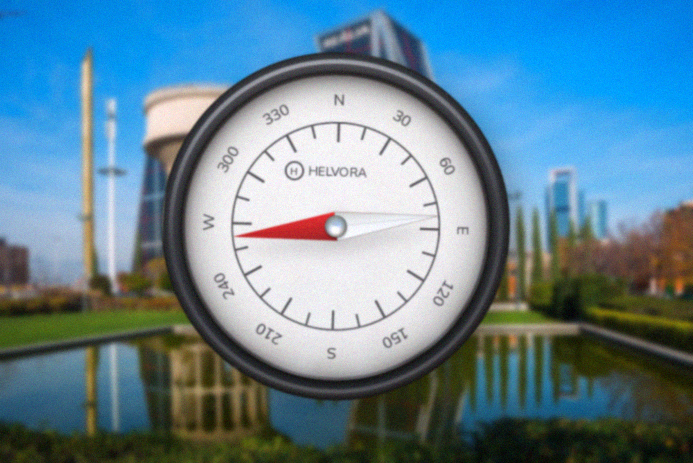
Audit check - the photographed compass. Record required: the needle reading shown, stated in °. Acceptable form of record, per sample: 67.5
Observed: 262.5
